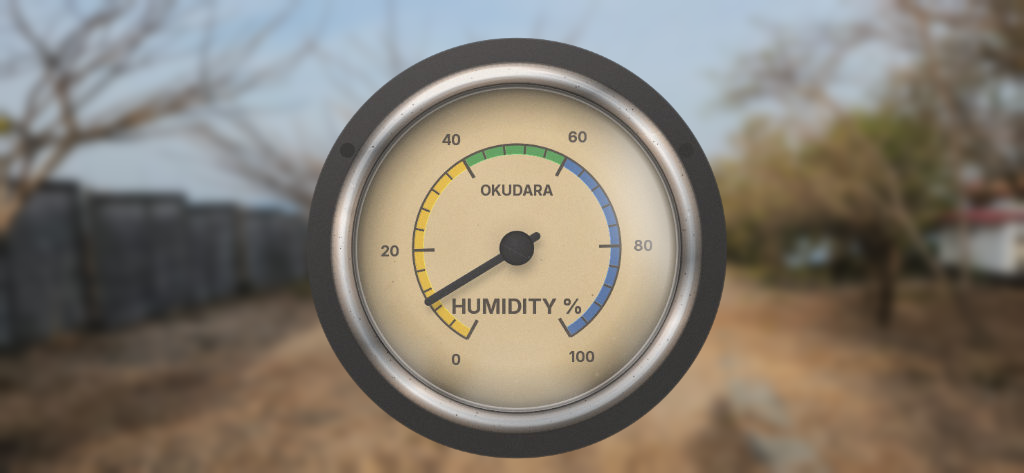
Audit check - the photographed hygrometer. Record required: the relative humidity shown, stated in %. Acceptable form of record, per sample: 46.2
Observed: 10
